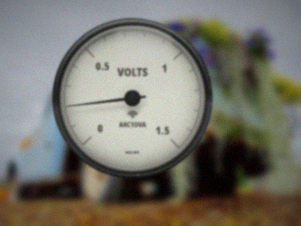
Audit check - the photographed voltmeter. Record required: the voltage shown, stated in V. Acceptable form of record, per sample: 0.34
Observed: 0.2
